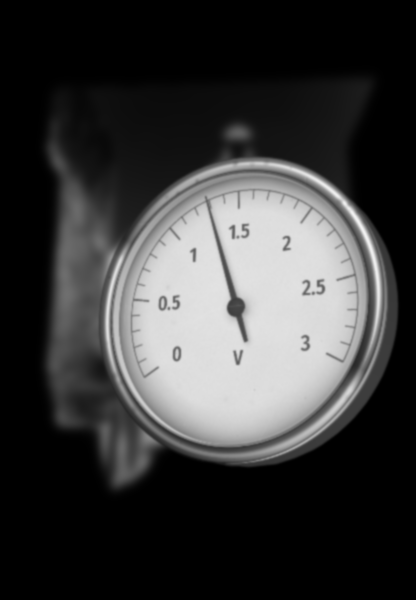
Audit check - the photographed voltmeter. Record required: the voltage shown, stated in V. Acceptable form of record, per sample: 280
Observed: 1.3
